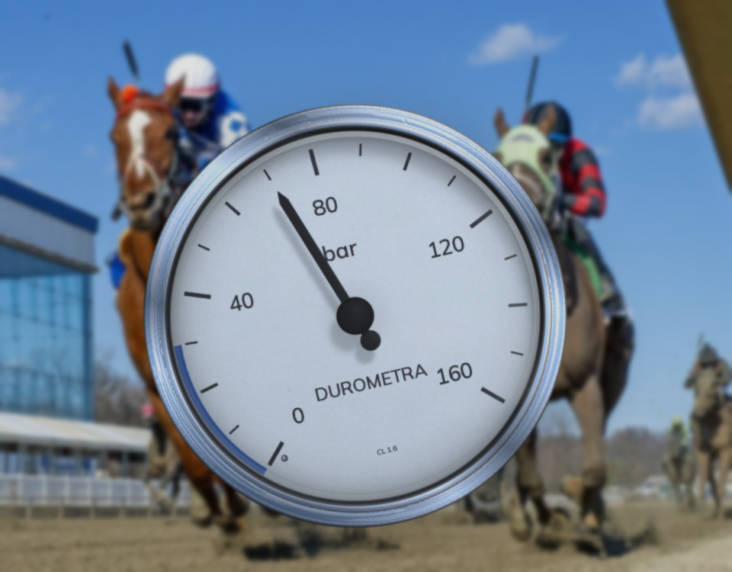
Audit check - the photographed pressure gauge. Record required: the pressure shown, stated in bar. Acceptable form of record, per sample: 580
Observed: 70
